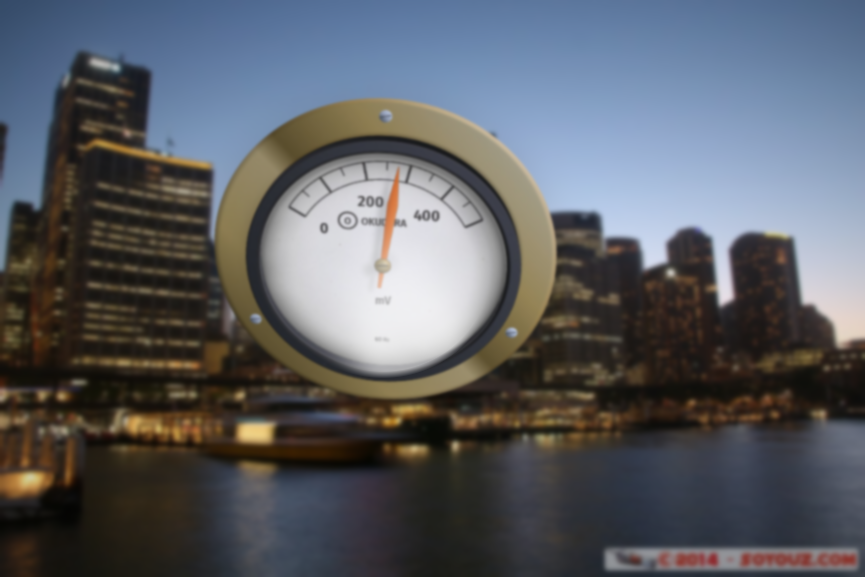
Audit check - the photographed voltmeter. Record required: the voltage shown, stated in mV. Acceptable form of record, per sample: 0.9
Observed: 275
